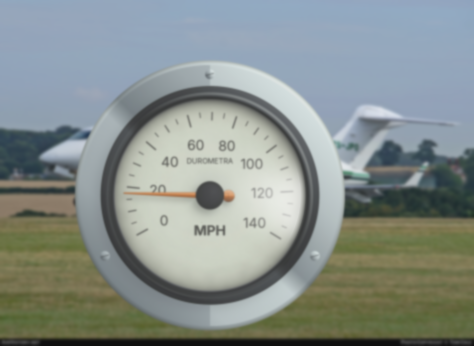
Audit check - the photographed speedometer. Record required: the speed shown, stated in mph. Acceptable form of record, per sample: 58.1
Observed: 17.5
